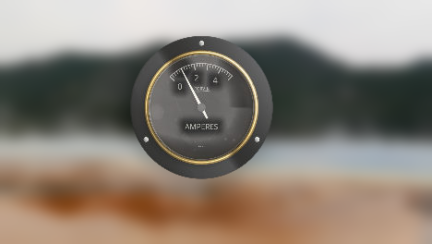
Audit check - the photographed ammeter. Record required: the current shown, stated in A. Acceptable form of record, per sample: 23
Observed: 1
